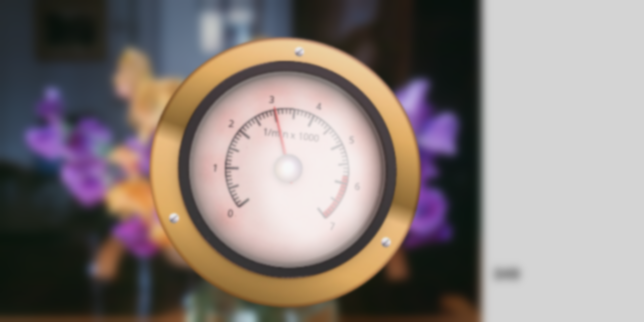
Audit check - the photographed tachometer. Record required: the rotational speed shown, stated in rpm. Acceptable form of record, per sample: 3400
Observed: 3000
